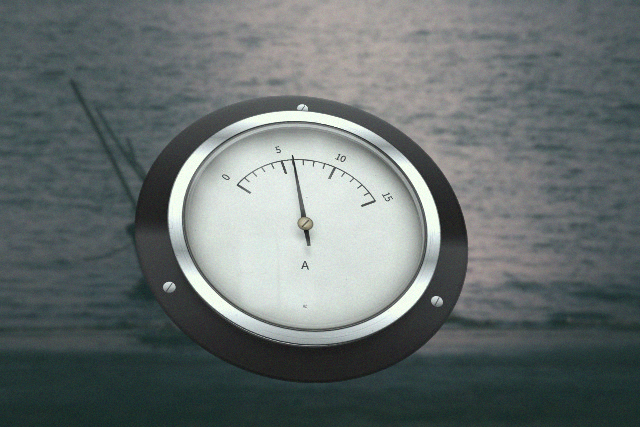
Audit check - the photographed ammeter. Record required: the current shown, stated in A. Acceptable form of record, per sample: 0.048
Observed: 6
